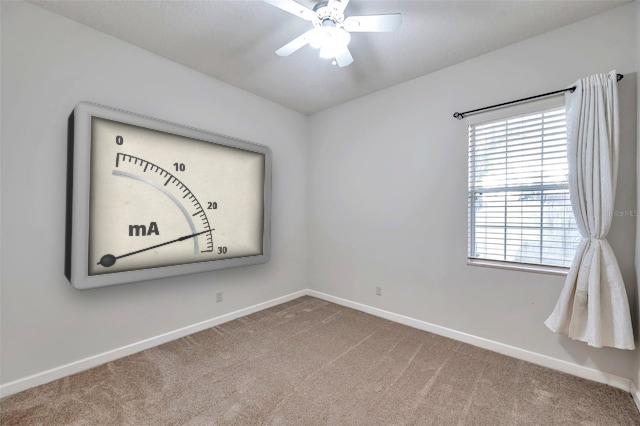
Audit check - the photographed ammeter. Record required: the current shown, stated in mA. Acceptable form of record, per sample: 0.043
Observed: 25
